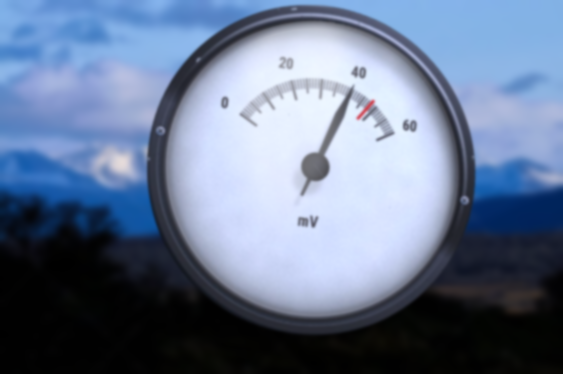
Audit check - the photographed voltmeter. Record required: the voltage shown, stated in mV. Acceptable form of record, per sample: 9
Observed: 40
